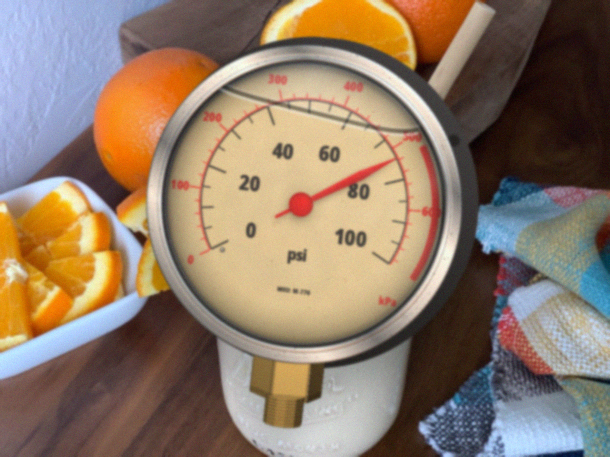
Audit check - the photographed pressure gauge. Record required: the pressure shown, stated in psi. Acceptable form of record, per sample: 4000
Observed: 75
